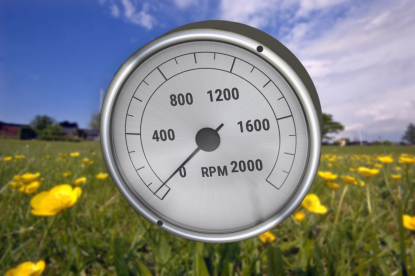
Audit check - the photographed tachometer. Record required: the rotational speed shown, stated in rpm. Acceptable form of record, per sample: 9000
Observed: 50
